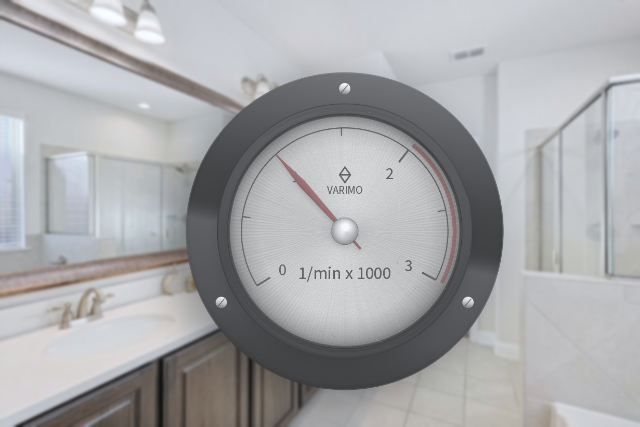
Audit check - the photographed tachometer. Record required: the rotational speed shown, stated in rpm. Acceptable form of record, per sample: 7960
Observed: 1000
